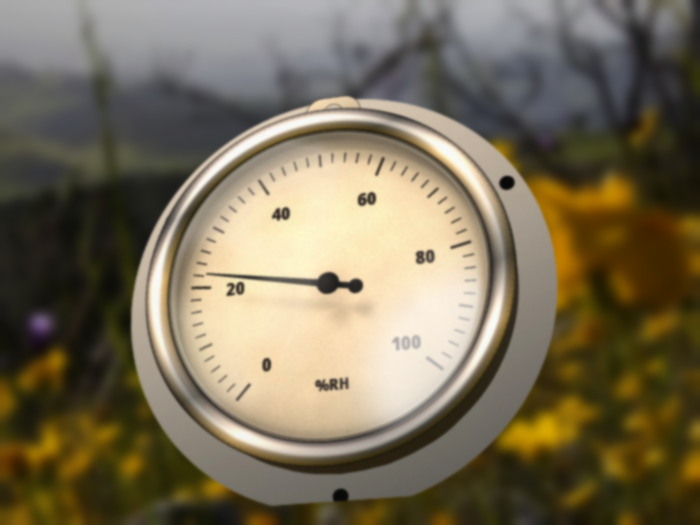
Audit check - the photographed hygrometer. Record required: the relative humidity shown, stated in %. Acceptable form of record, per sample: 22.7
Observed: 22
